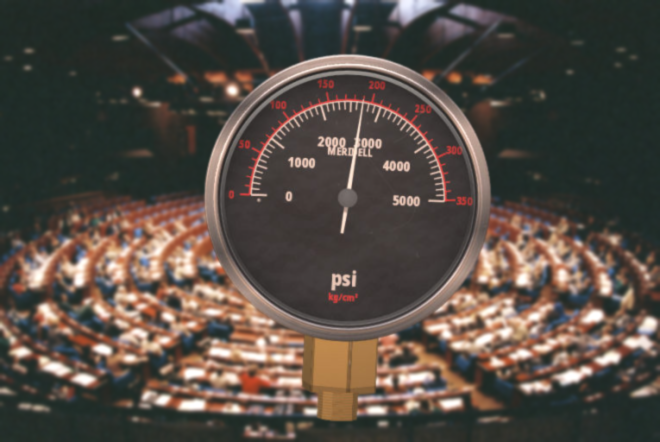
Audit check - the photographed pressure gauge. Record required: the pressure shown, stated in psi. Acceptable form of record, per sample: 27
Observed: 2700
